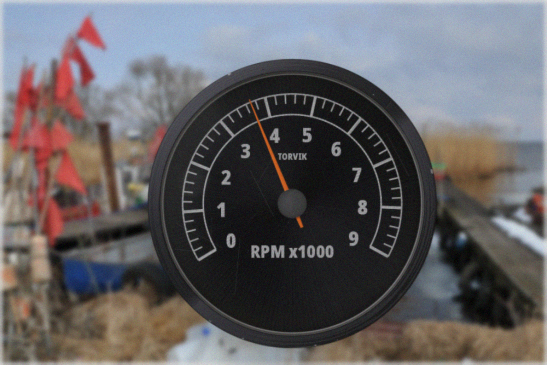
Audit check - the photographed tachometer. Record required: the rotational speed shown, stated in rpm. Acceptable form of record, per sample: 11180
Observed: 3700
